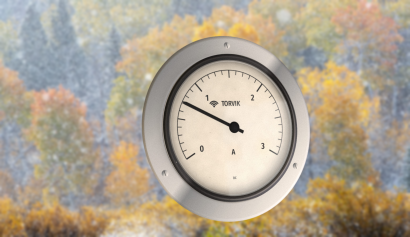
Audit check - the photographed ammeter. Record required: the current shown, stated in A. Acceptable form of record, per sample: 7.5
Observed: 0.7
